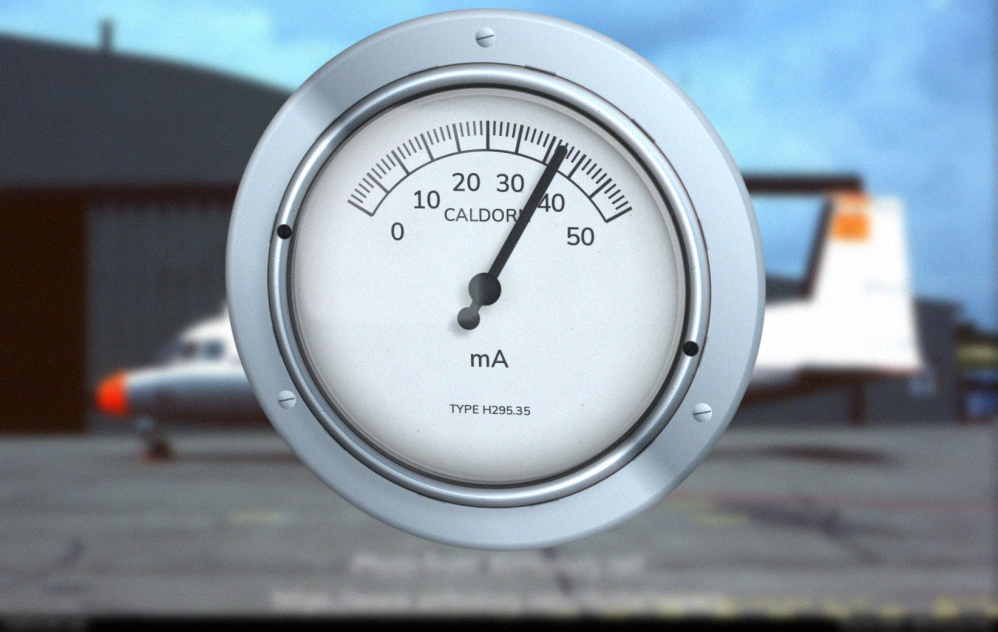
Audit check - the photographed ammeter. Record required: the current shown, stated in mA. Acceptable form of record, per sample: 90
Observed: 37
